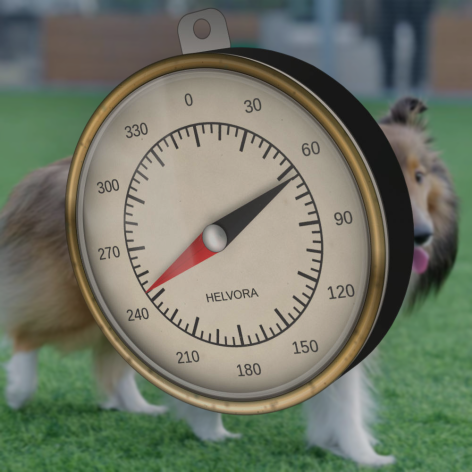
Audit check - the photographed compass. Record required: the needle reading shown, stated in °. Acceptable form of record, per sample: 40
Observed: 245
